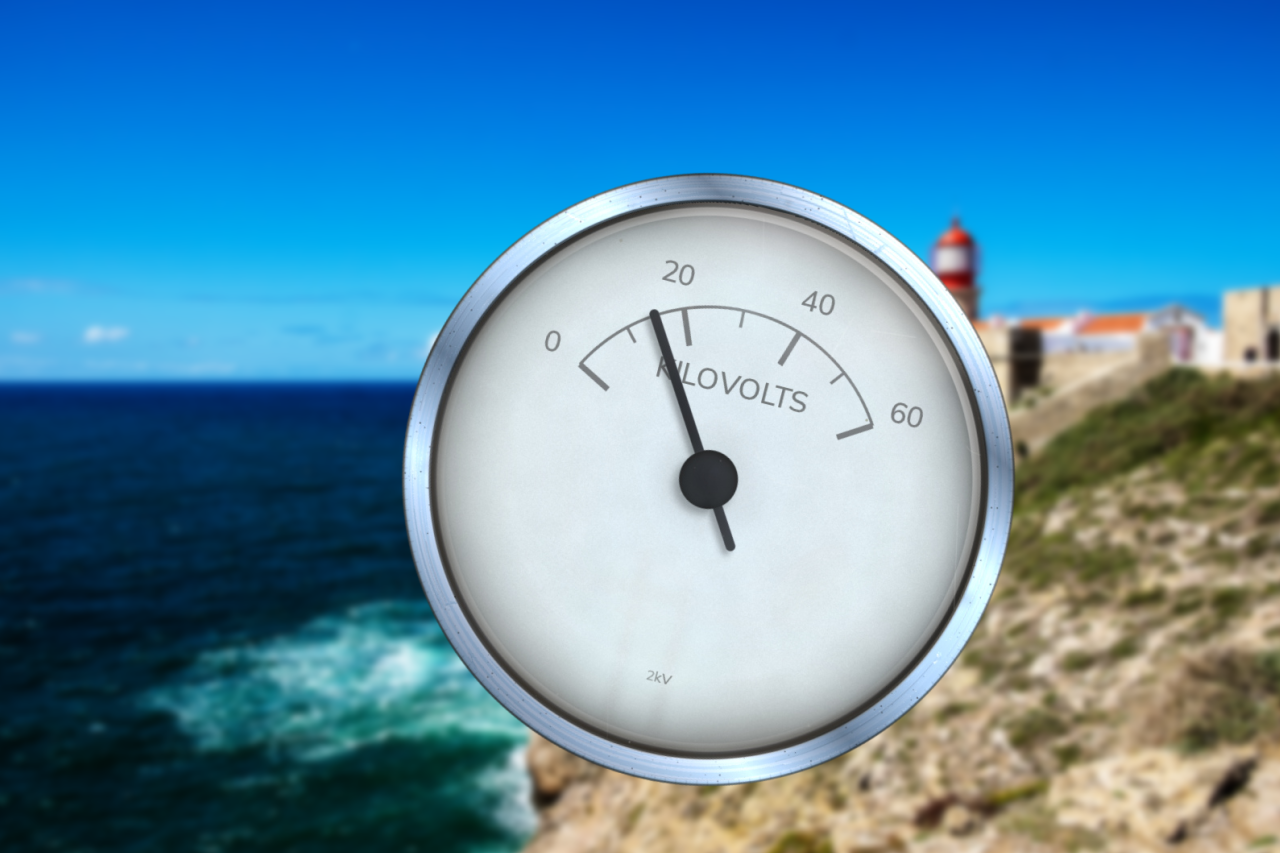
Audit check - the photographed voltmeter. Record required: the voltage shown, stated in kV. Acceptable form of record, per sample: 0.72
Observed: 15
